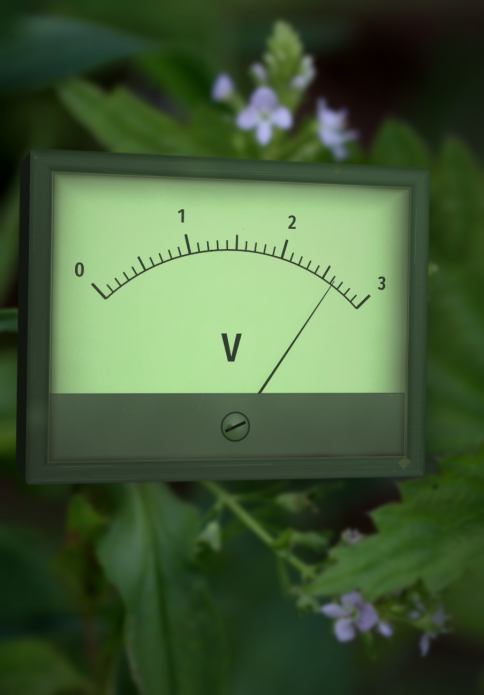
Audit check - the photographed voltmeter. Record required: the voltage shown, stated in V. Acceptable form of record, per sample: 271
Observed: 2.6
